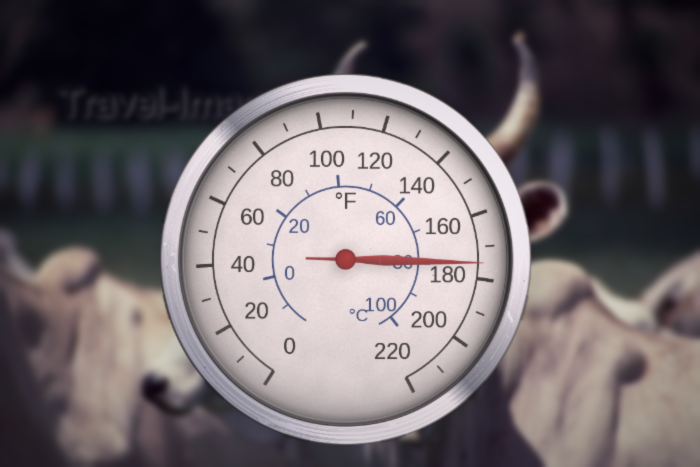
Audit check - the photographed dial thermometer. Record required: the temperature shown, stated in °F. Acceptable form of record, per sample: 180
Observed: 175
